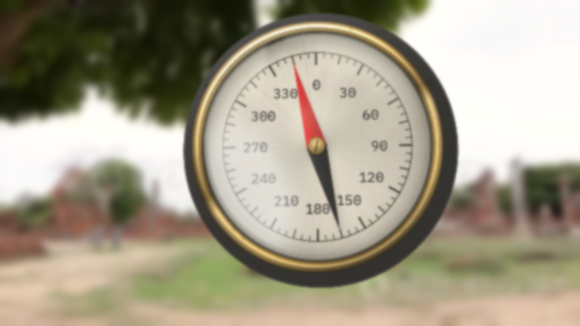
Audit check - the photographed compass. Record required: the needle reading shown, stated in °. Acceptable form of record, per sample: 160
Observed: 345
